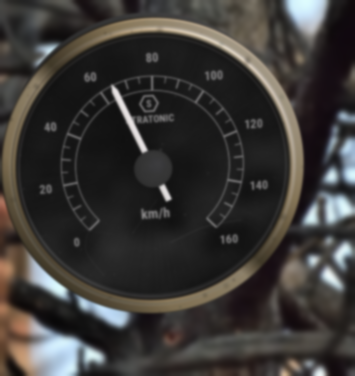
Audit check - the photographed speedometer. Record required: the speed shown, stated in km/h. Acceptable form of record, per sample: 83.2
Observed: 65
